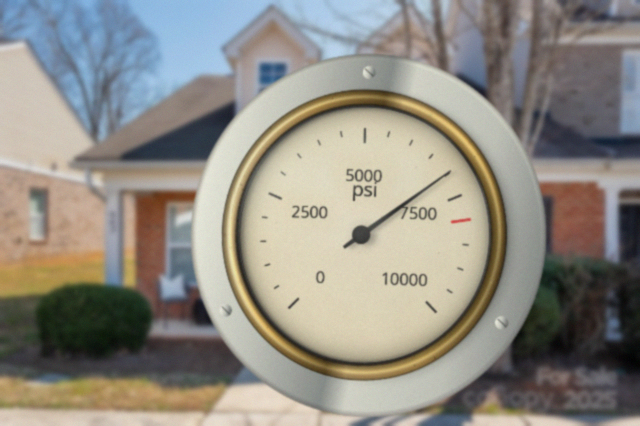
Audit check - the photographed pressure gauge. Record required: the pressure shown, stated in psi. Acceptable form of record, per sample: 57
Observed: 7000
